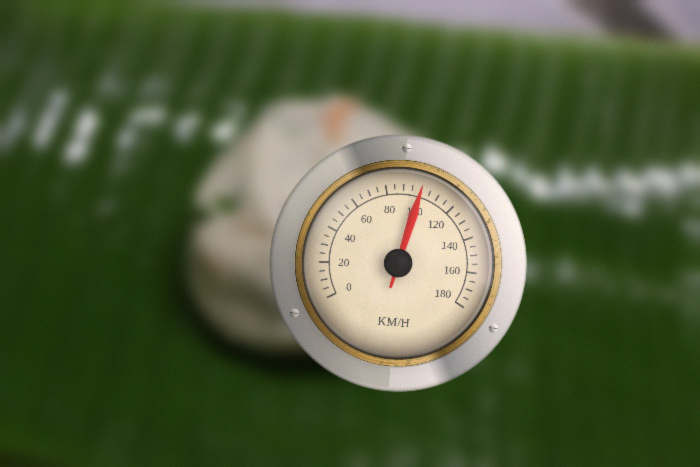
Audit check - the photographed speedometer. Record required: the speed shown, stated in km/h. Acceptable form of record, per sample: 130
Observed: 100
